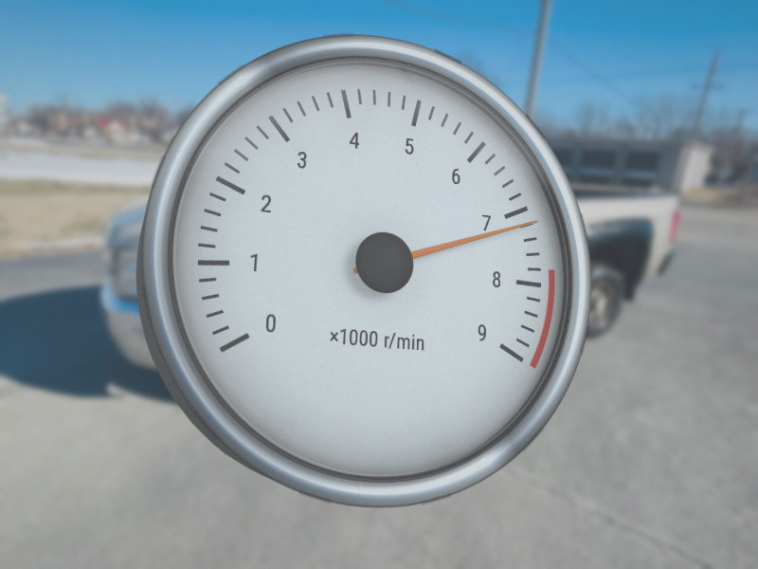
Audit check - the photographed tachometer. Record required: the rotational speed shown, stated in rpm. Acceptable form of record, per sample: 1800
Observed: 7200
